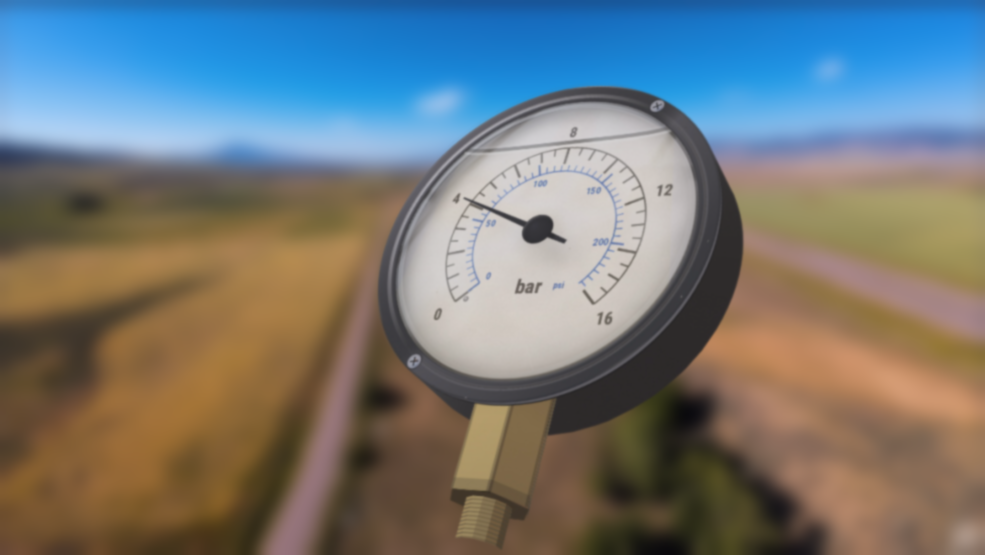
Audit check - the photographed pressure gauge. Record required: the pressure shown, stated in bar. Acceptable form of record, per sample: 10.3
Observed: 4
